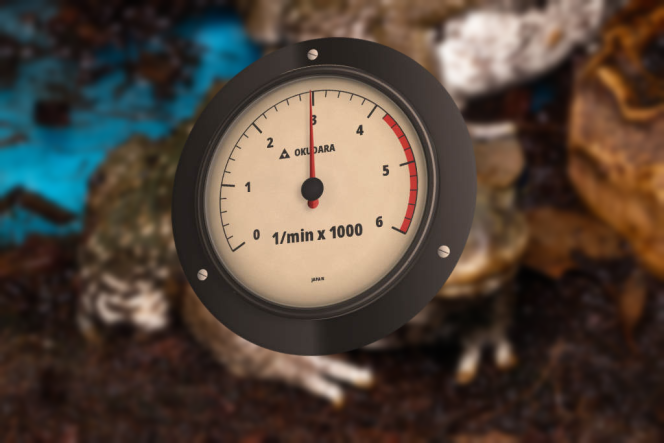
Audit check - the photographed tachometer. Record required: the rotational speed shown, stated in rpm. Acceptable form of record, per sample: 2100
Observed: 3000
